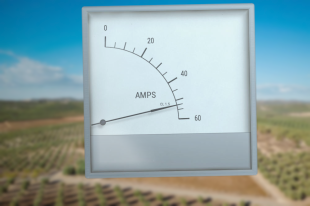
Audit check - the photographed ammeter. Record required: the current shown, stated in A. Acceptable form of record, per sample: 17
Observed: 52.5
